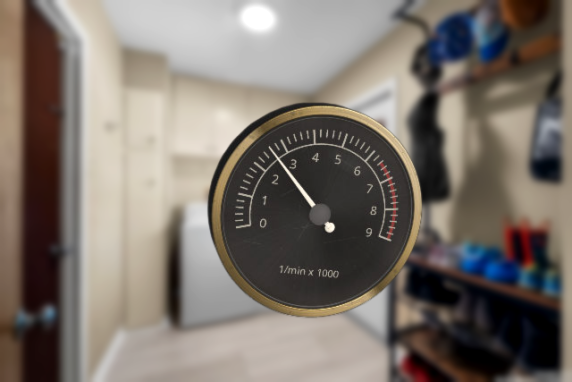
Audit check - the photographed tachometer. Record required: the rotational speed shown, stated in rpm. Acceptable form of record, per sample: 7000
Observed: 2600
